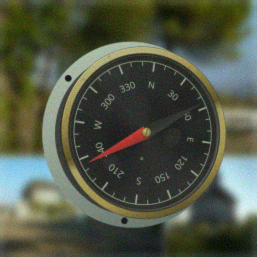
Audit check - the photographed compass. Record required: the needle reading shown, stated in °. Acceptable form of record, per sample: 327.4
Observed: 235
